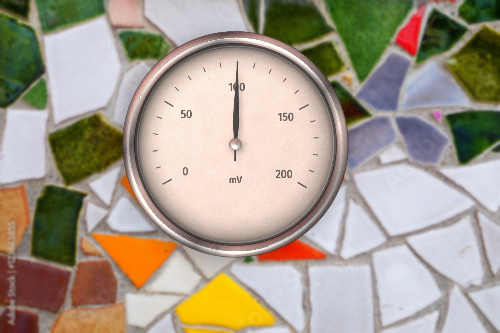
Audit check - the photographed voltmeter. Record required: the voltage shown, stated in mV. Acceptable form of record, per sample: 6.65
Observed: 100
